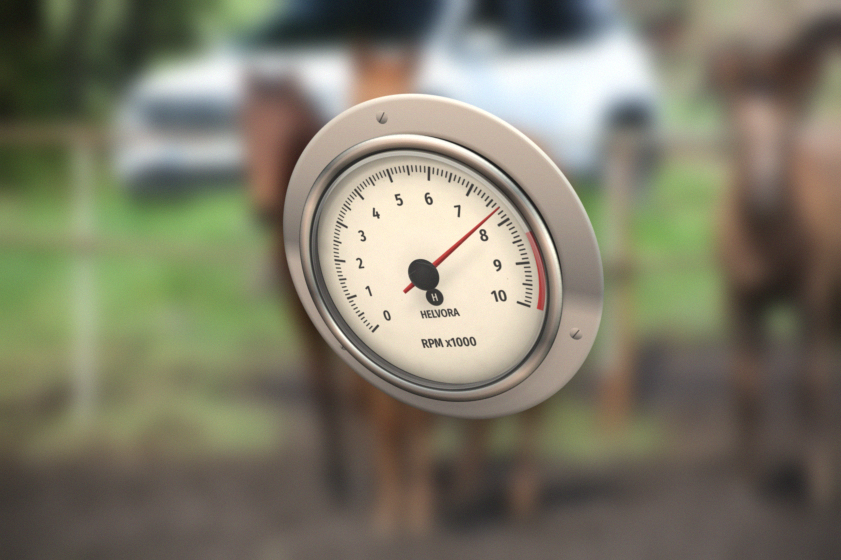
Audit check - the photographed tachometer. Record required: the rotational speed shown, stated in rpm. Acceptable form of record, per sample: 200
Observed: 7700
